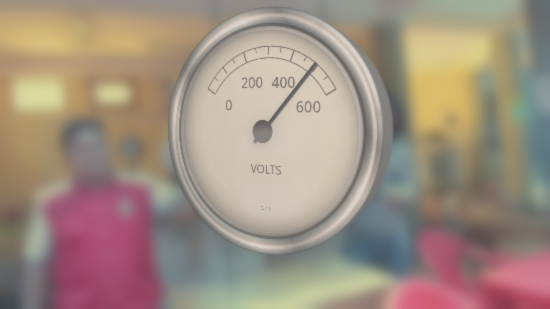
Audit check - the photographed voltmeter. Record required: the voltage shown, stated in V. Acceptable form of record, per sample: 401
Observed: 500
